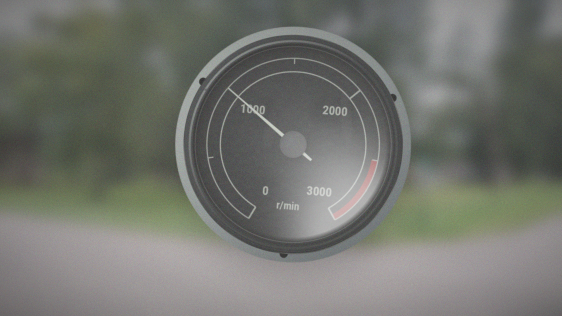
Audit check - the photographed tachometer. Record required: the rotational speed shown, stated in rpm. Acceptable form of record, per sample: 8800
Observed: 1000
